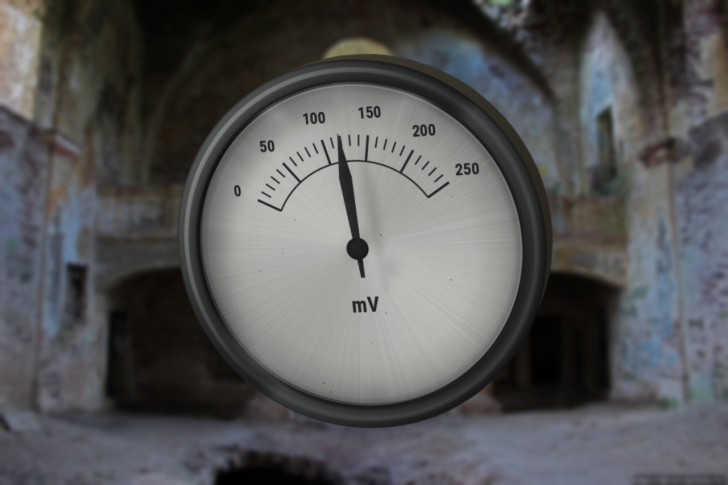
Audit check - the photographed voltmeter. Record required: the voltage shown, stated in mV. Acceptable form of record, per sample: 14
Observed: 120
